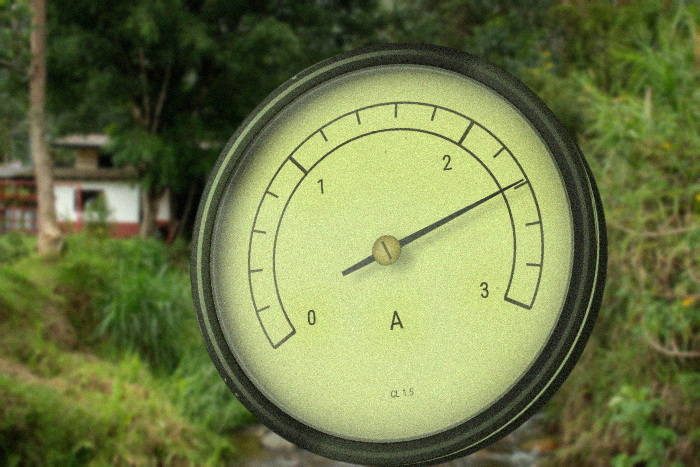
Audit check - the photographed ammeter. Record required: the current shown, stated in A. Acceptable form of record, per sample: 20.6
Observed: 2.4
